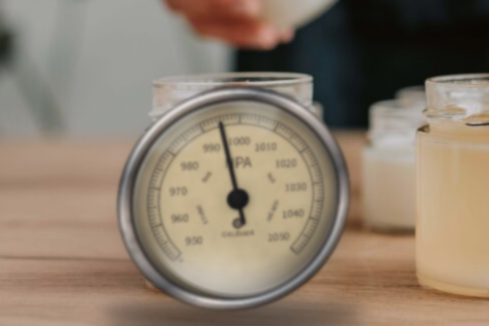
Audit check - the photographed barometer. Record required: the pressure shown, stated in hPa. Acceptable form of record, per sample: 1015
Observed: 995
